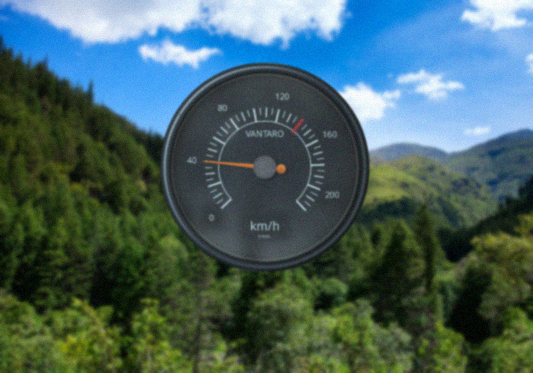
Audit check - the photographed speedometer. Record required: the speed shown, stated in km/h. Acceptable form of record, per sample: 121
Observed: 40
